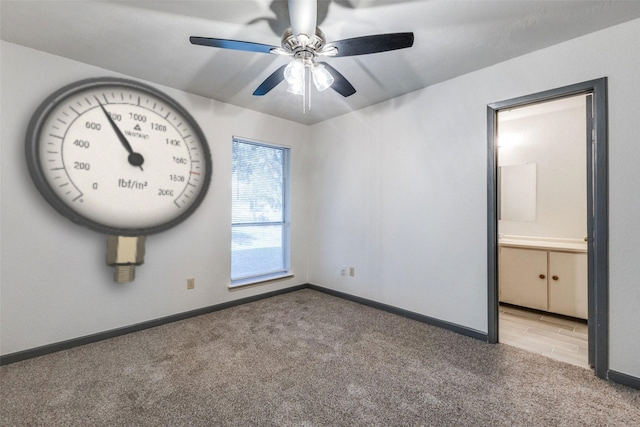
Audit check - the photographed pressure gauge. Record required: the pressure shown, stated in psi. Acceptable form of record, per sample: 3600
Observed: 750
